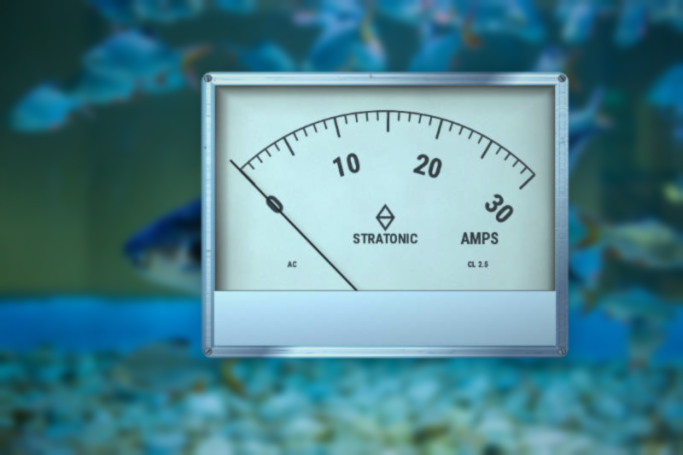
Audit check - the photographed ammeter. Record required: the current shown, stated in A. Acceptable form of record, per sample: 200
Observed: 0
